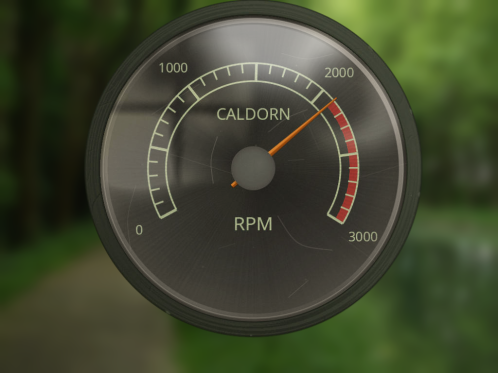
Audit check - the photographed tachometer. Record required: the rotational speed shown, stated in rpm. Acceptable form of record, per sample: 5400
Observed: 2100
